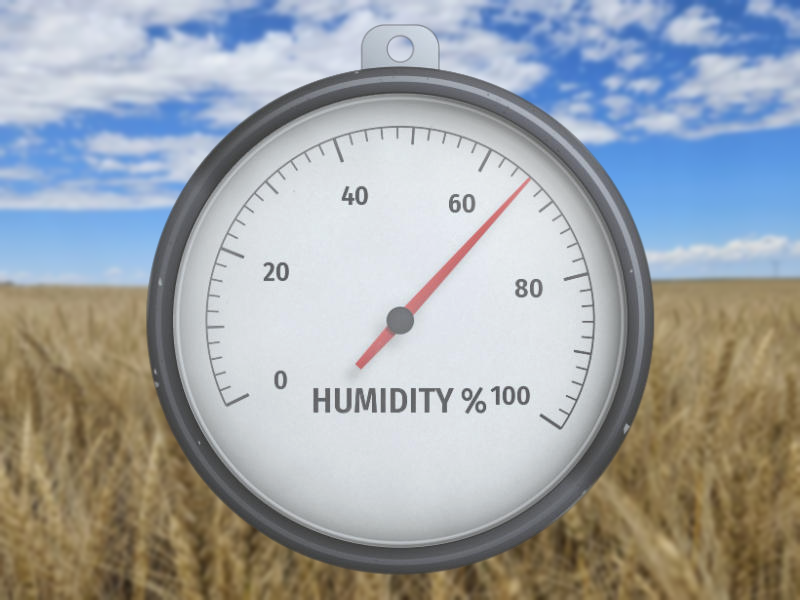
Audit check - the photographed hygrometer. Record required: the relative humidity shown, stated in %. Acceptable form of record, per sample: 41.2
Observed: 66
